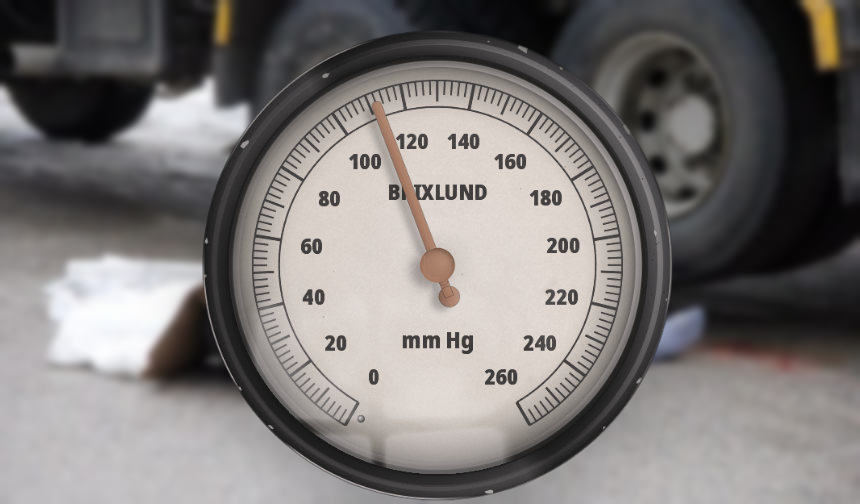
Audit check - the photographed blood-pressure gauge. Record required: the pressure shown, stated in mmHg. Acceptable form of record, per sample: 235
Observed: 112
